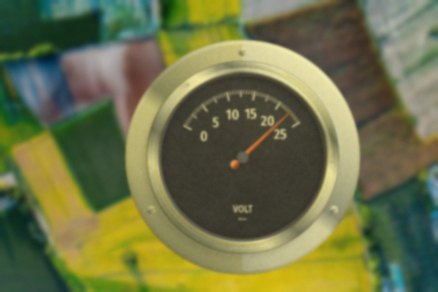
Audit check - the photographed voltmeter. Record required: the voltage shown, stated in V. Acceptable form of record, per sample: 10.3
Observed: 22.5
